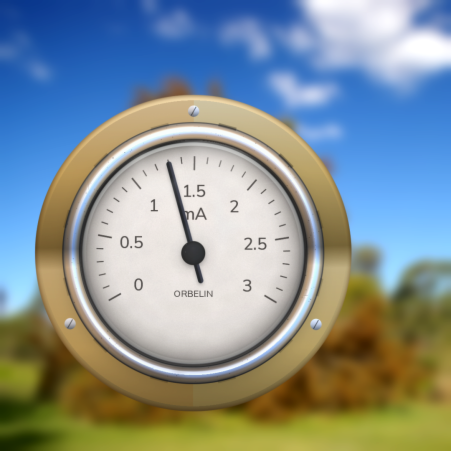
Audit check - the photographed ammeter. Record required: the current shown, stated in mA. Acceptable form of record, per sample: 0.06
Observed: 1.3
